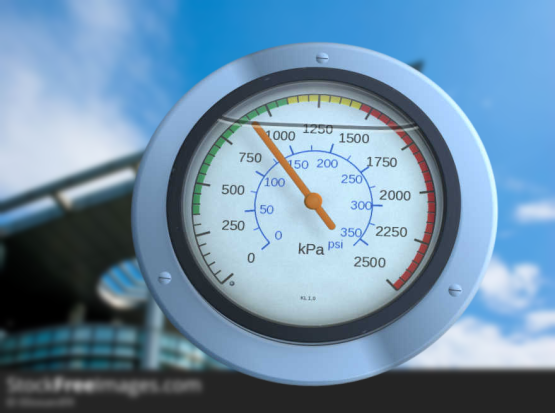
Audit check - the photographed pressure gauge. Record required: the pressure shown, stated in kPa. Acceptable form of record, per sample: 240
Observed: 900
